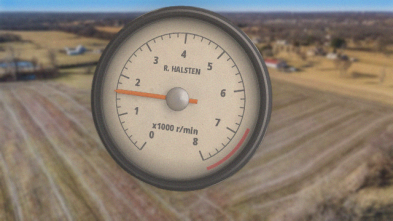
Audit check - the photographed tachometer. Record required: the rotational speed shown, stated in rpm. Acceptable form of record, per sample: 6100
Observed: 1600
